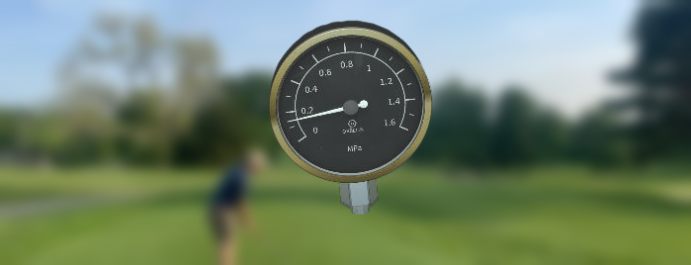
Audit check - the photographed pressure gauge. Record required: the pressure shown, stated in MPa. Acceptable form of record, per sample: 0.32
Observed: 0.15
